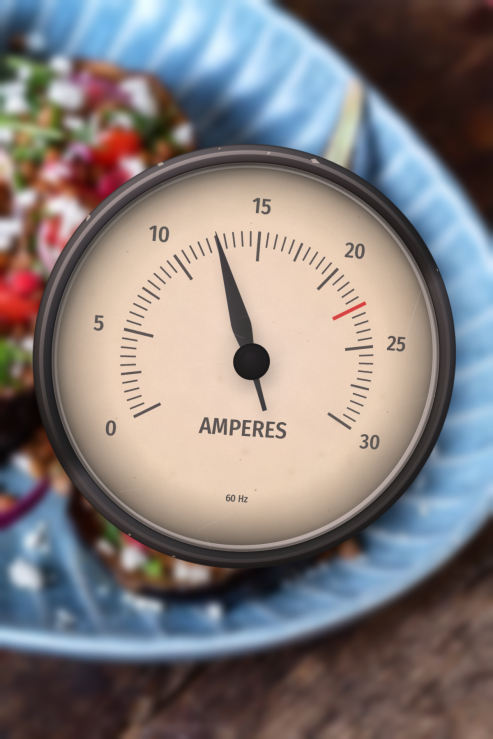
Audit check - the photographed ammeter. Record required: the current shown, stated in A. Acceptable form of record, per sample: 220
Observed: 12.5
